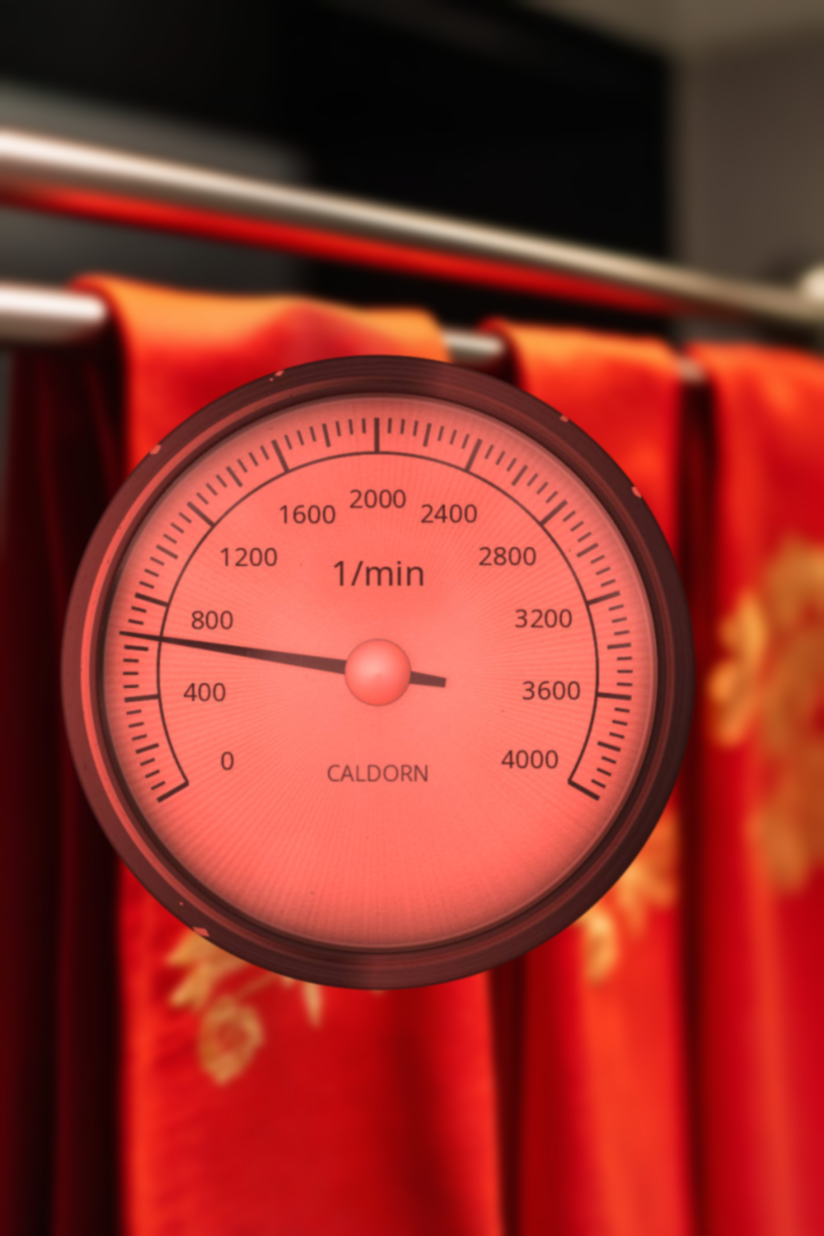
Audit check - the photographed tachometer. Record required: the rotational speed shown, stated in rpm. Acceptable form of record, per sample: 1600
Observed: 650
